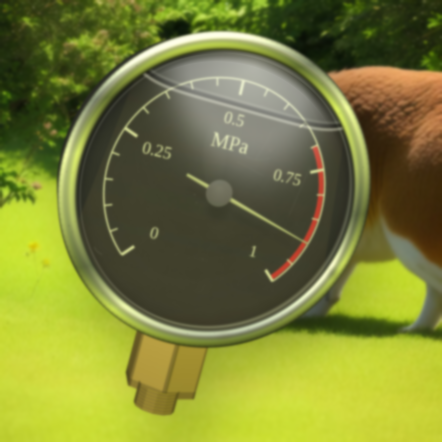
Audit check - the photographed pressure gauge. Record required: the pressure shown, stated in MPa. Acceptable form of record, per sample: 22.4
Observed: 0.9
